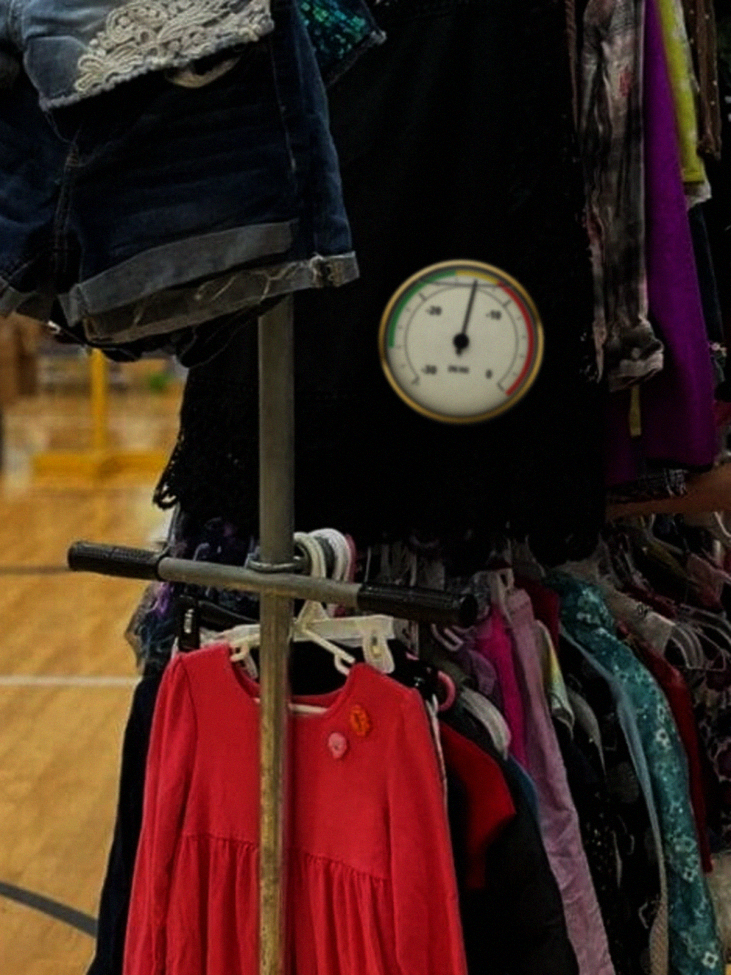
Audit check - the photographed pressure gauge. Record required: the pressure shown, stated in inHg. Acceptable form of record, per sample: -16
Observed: -14
